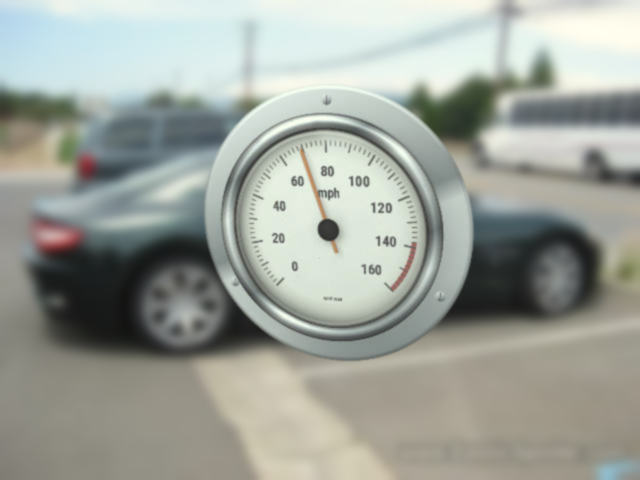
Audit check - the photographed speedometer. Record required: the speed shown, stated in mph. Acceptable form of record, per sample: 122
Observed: 70
